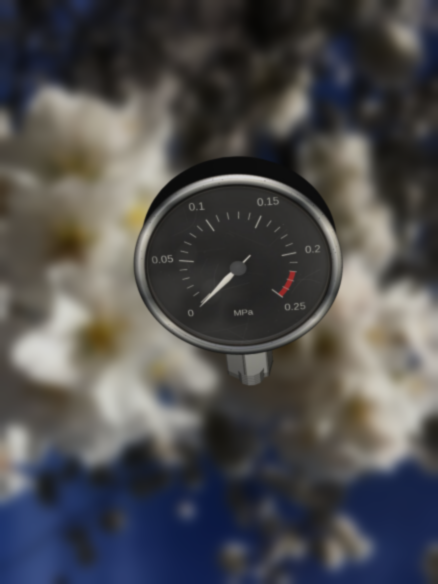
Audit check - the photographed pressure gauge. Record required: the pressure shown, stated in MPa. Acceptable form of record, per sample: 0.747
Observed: 0
